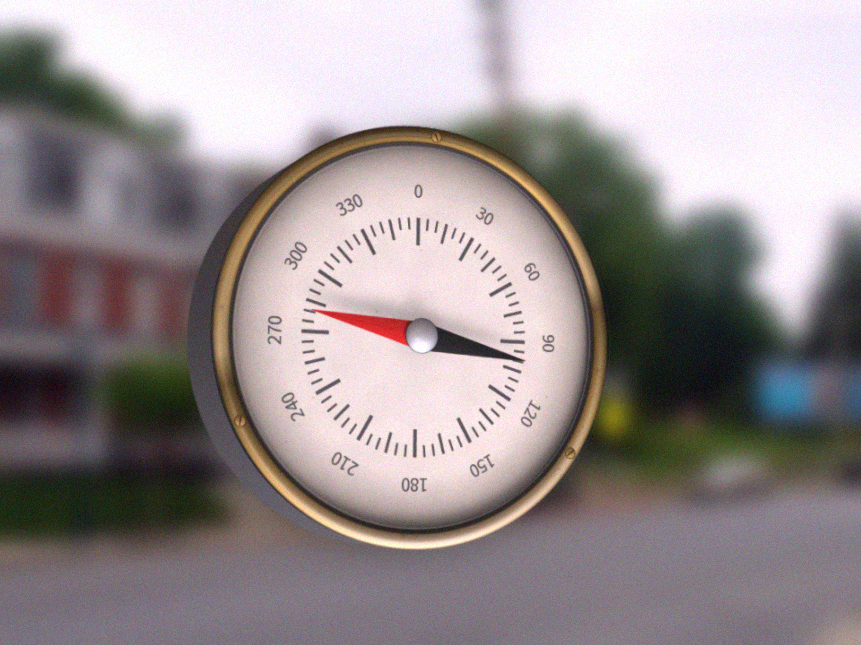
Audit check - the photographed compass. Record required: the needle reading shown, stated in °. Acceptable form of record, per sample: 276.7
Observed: 280
